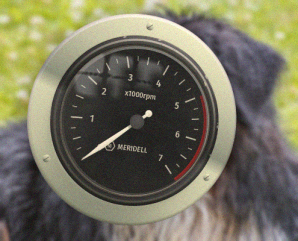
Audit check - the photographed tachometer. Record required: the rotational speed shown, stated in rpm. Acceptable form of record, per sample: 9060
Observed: 0
